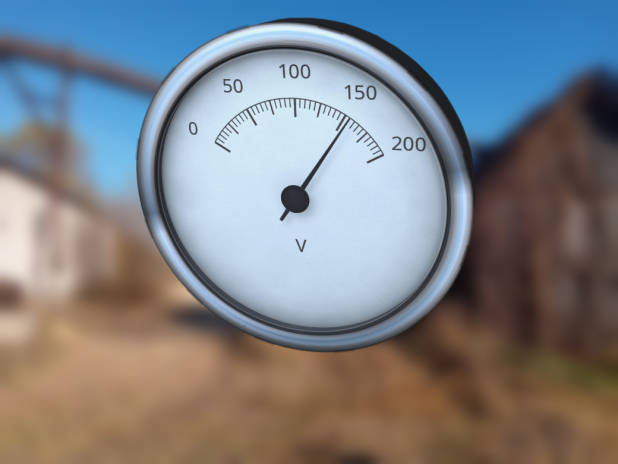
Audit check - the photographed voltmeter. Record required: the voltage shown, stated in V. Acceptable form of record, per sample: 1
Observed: 155
